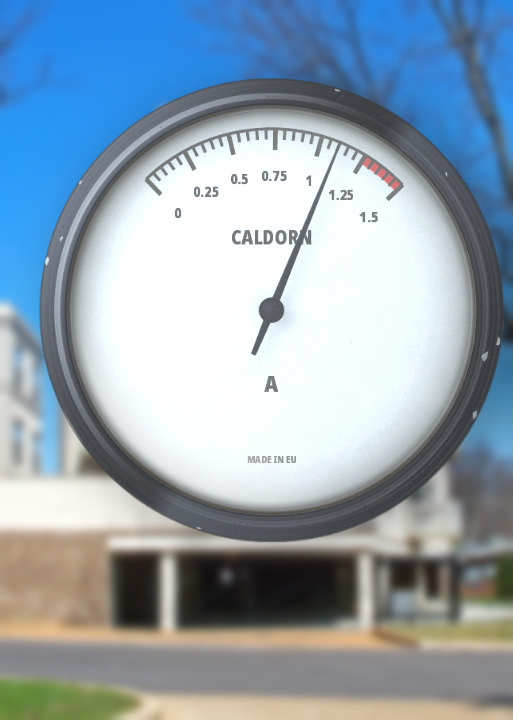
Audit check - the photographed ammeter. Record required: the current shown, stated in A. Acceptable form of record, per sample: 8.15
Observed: 1.1
